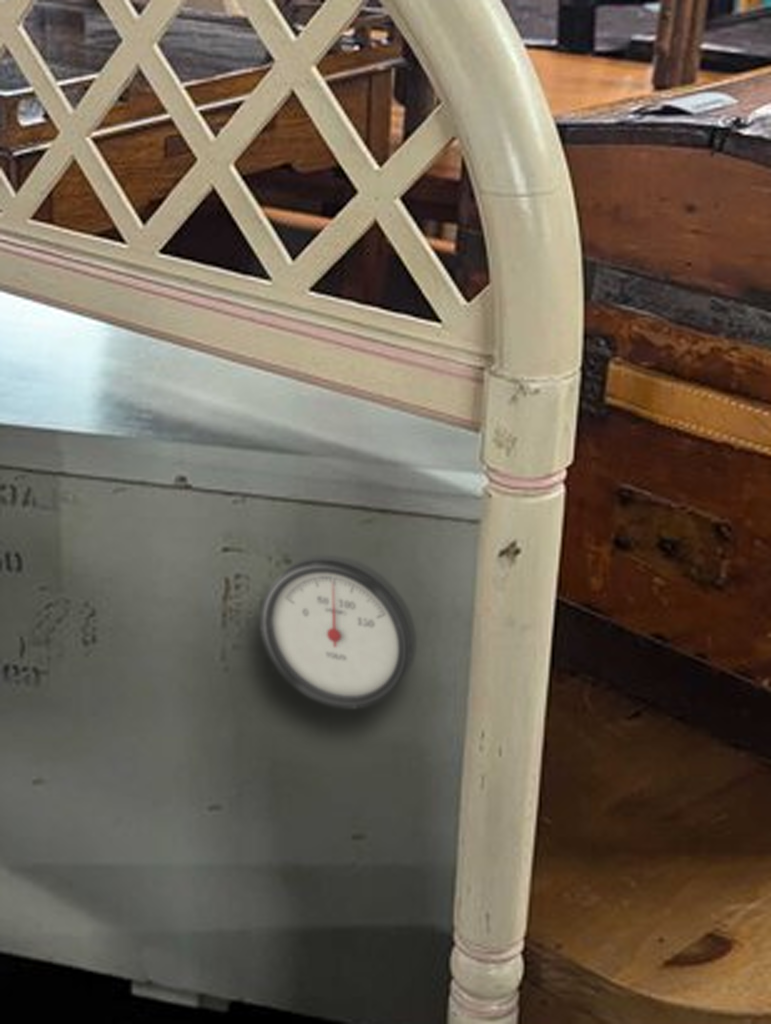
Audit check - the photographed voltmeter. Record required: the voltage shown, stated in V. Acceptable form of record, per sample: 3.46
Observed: 75
